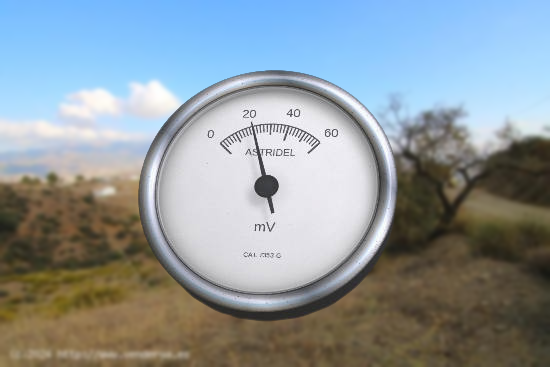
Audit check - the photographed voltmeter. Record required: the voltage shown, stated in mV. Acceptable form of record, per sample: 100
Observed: 20
